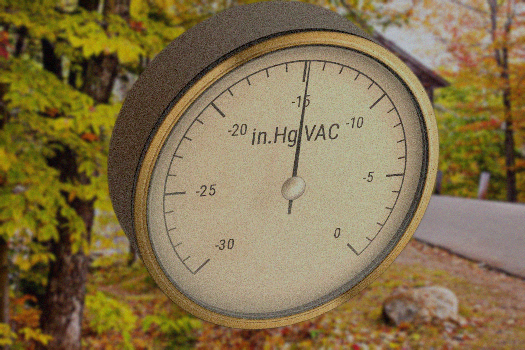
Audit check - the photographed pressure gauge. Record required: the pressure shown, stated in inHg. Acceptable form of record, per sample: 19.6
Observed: -15
